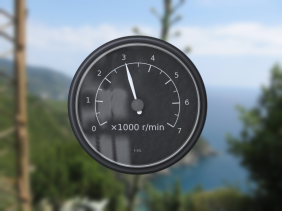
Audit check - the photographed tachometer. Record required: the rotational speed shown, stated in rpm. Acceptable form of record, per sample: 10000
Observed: 3000
